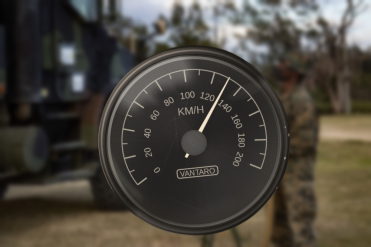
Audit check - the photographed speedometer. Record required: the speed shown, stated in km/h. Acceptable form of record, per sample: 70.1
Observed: 130
